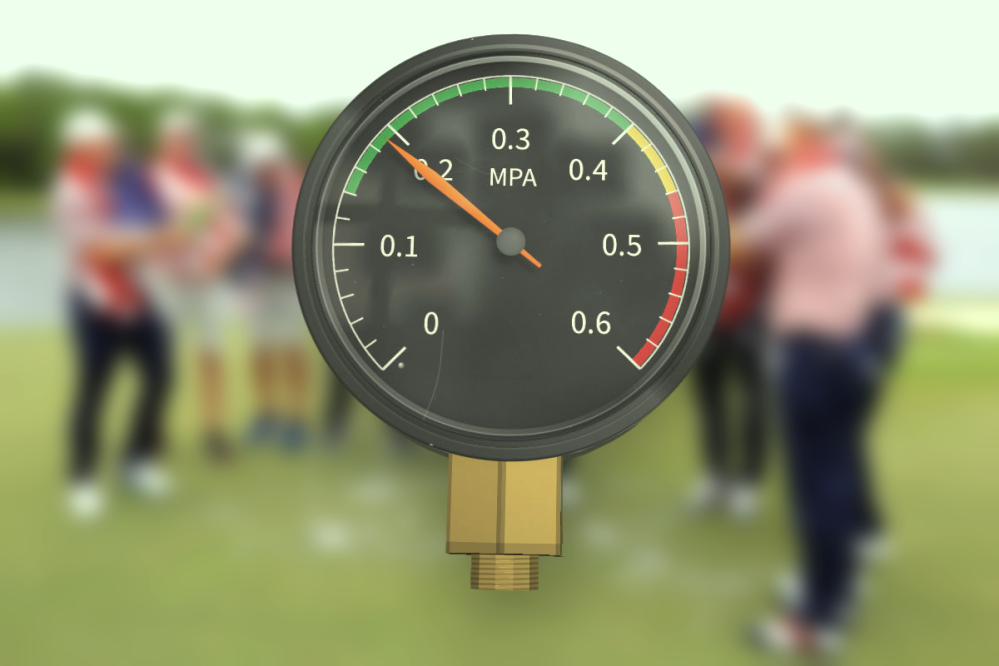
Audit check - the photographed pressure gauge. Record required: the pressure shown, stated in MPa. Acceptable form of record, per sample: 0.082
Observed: 0.19
